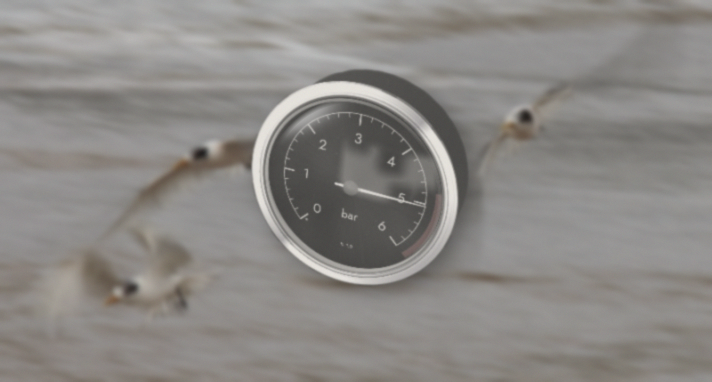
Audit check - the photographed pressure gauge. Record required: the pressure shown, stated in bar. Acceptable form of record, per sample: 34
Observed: 5
